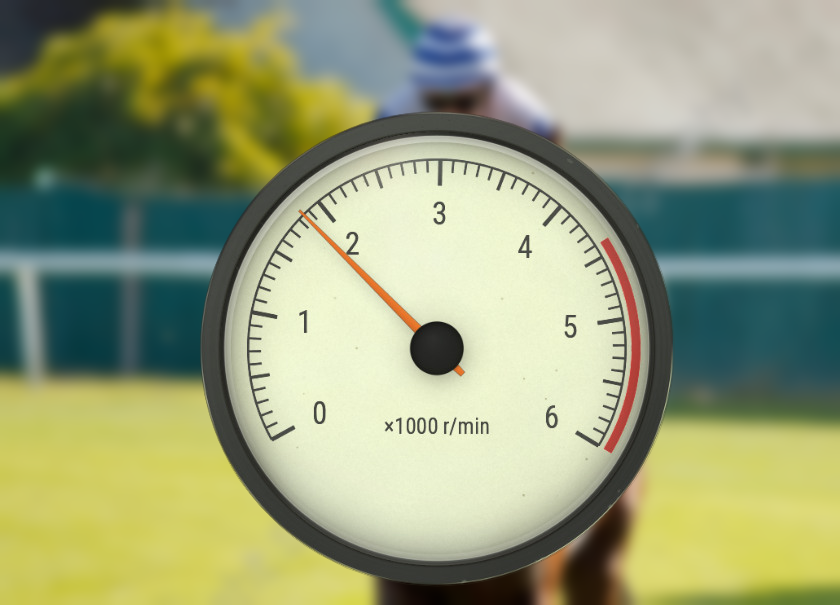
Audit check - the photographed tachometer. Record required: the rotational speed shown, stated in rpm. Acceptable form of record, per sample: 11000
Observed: 1850
